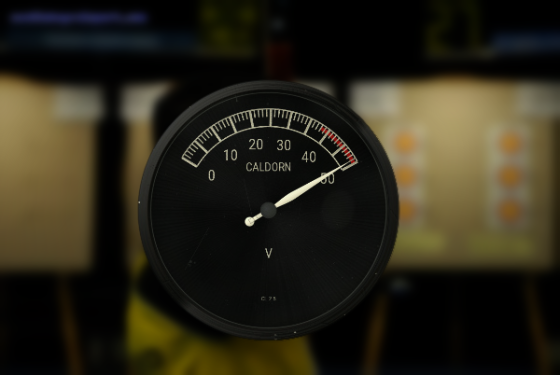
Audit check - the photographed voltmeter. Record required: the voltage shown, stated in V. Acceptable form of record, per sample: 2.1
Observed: 49
